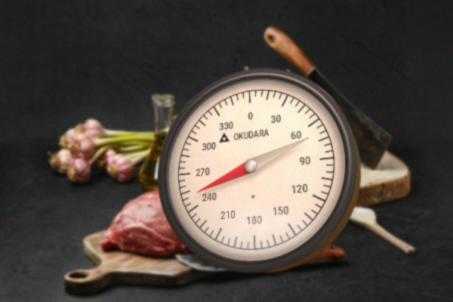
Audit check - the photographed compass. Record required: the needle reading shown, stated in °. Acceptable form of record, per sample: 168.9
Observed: 250
